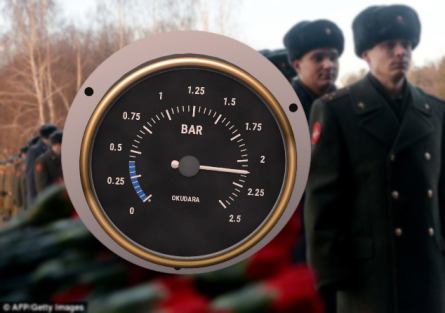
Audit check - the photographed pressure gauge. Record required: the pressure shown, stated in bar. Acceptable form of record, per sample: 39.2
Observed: 2.1
